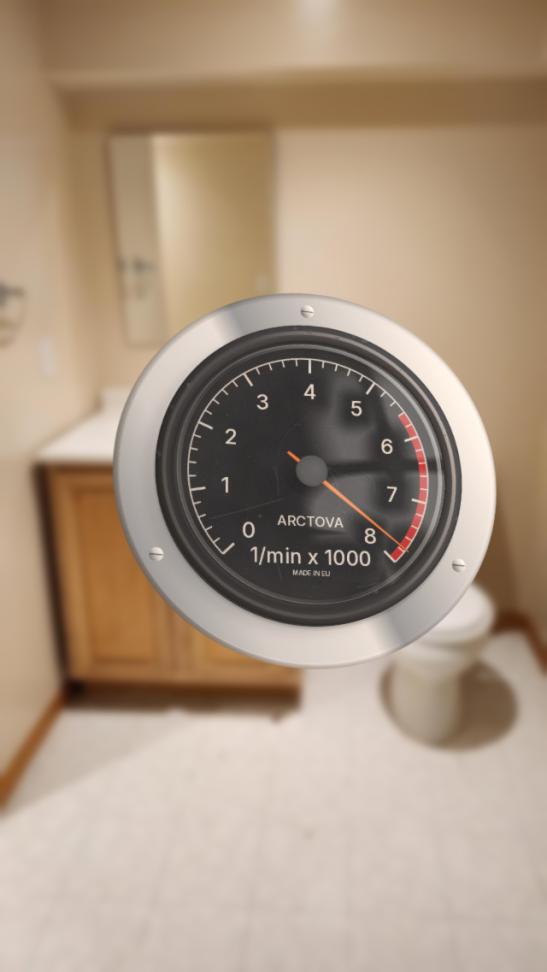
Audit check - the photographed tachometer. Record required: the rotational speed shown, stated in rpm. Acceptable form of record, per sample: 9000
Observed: 7800
